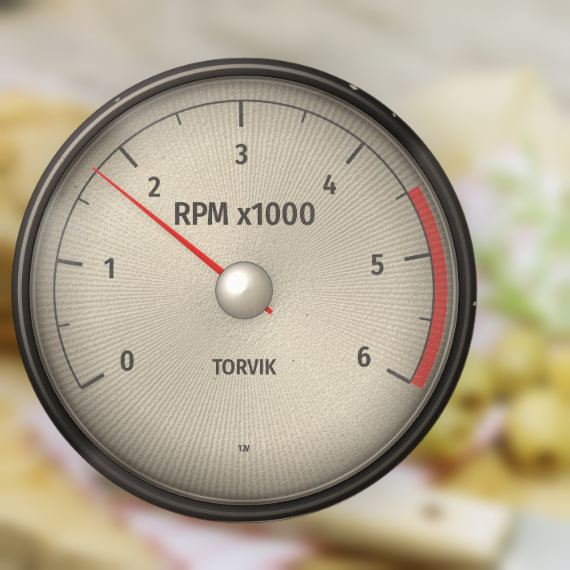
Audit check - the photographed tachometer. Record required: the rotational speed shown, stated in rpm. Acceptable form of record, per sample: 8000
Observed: 1750
